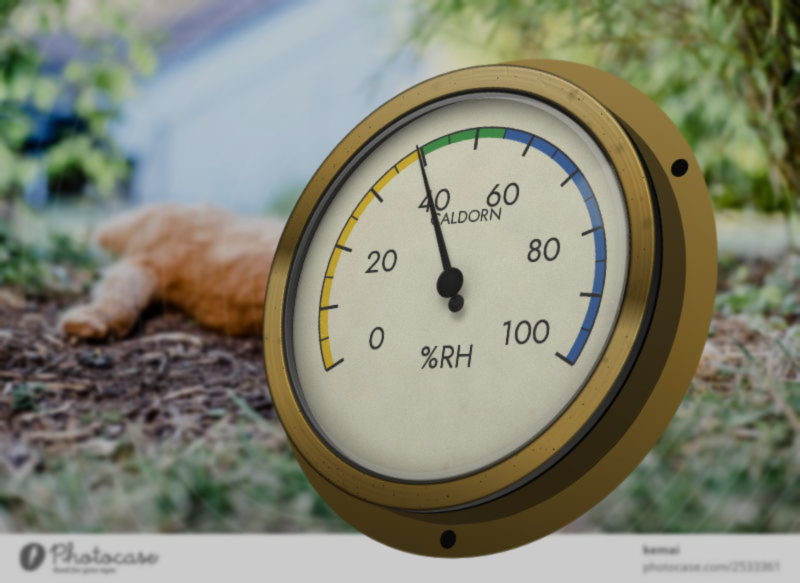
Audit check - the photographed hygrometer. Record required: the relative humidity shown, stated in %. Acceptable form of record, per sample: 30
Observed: 40
